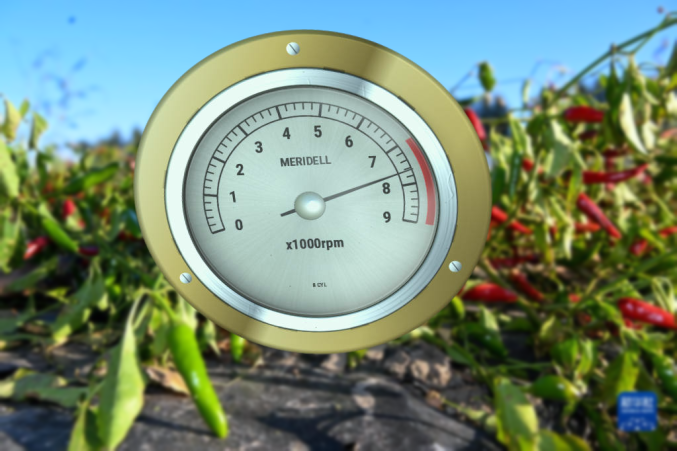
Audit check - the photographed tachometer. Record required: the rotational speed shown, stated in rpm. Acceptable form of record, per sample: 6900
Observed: 7600
